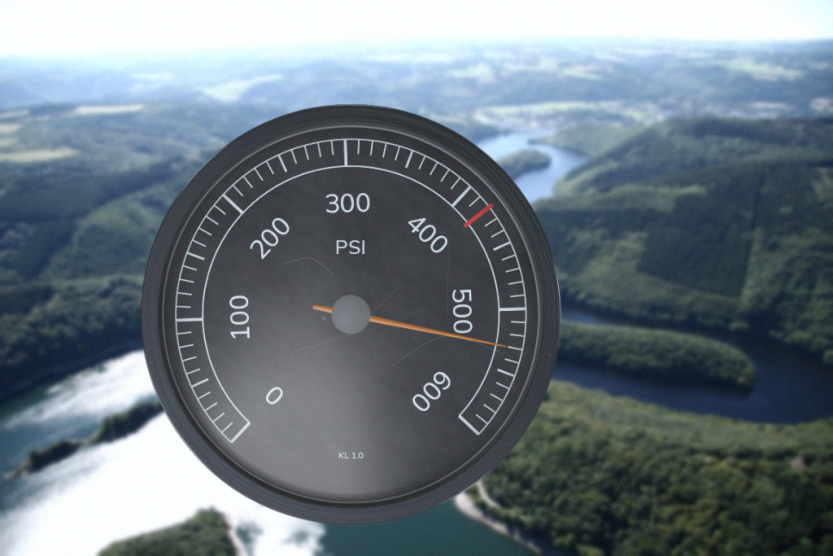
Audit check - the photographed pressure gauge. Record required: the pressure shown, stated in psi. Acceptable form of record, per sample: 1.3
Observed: 530
